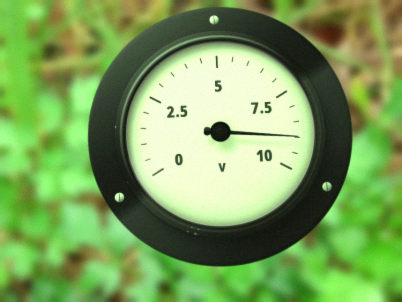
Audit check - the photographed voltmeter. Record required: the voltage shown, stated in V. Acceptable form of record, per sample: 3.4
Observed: 9
